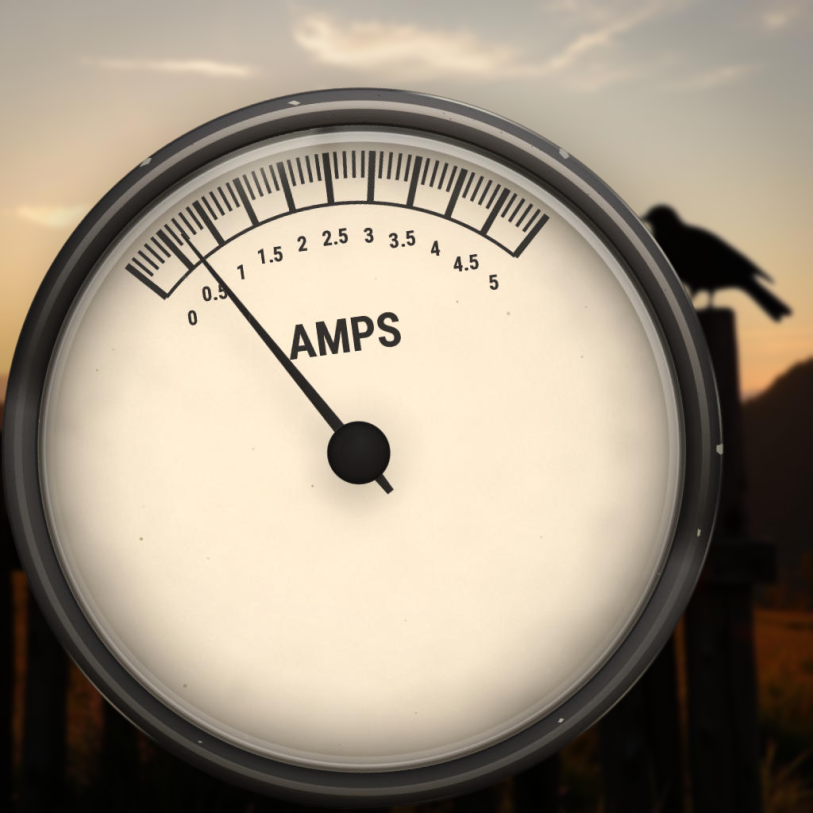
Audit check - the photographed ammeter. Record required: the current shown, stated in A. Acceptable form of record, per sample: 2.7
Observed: 0.7
